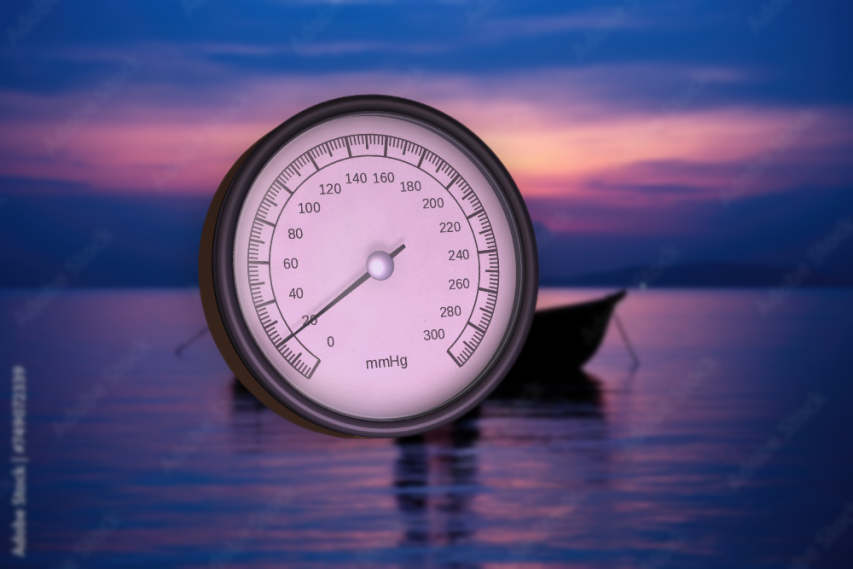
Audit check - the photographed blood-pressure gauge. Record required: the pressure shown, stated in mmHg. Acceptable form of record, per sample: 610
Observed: 20
